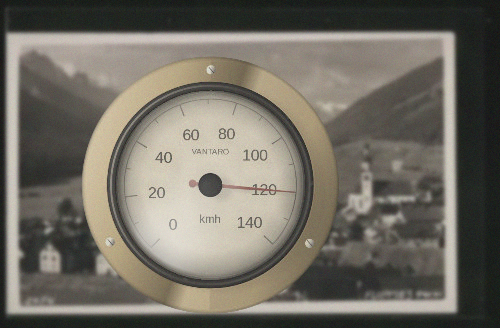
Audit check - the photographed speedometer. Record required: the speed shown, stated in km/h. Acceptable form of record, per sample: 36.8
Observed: 120
